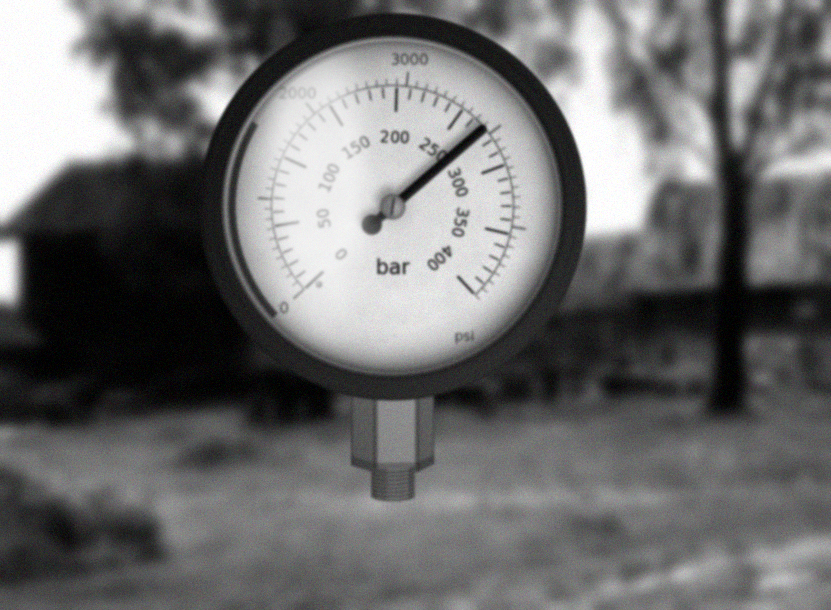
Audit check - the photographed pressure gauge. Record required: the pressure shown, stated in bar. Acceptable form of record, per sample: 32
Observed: 270
